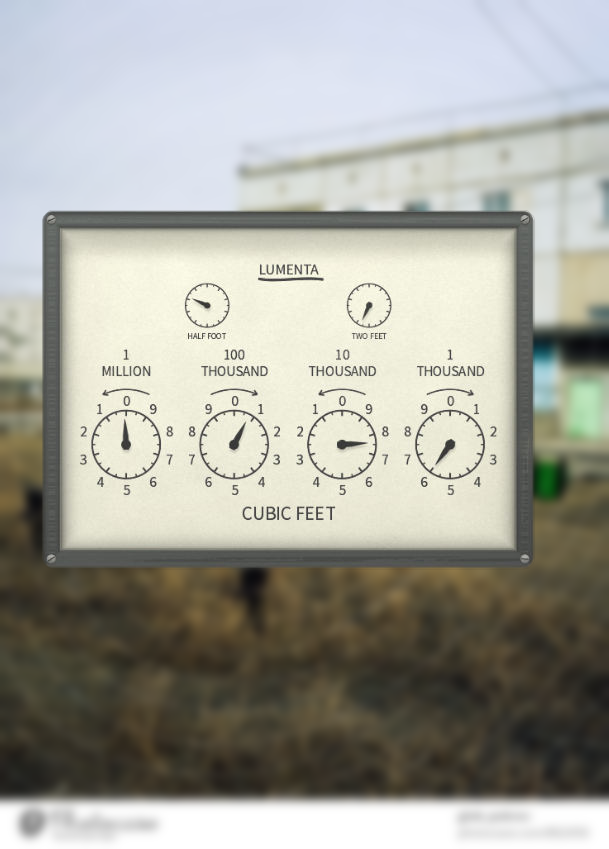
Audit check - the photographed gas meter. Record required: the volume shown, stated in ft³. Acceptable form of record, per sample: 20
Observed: 7600
